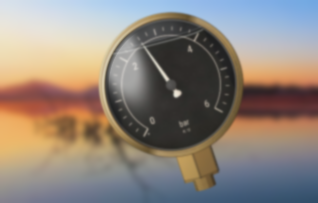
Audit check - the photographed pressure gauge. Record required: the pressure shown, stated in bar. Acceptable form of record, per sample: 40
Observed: 2.6
